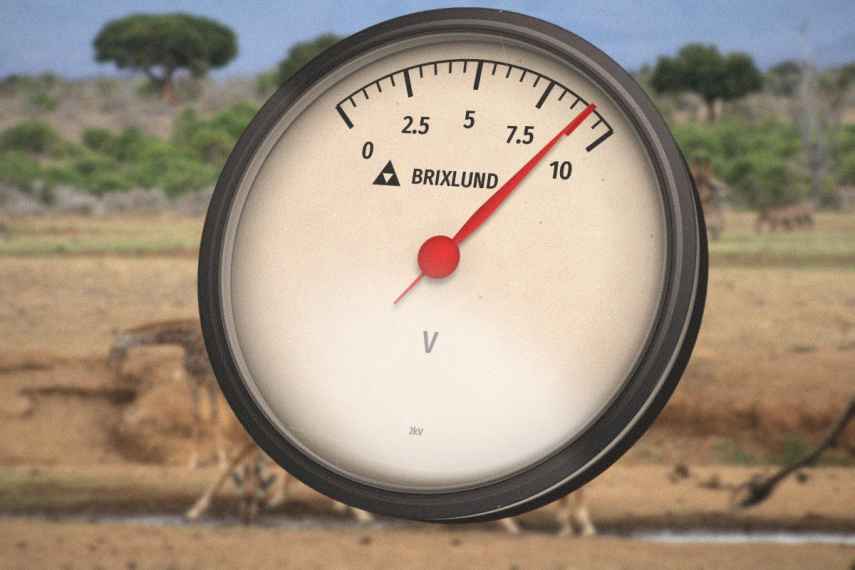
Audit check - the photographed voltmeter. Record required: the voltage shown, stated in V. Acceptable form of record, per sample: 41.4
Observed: 9
